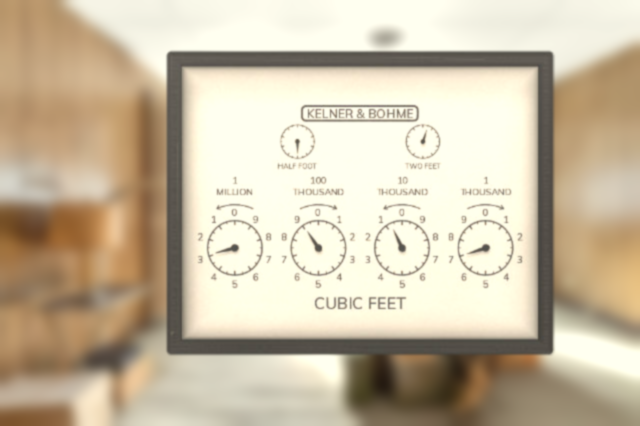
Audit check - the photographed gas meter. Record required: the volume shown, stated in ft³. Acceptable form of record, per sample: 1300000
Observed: 290700
